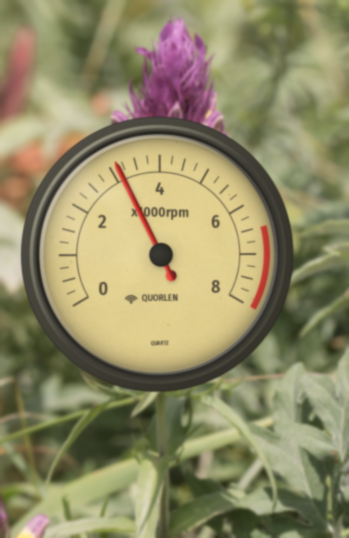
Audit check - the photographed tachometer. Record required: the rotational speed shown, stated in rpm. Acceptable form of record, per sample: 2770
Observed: 3125
